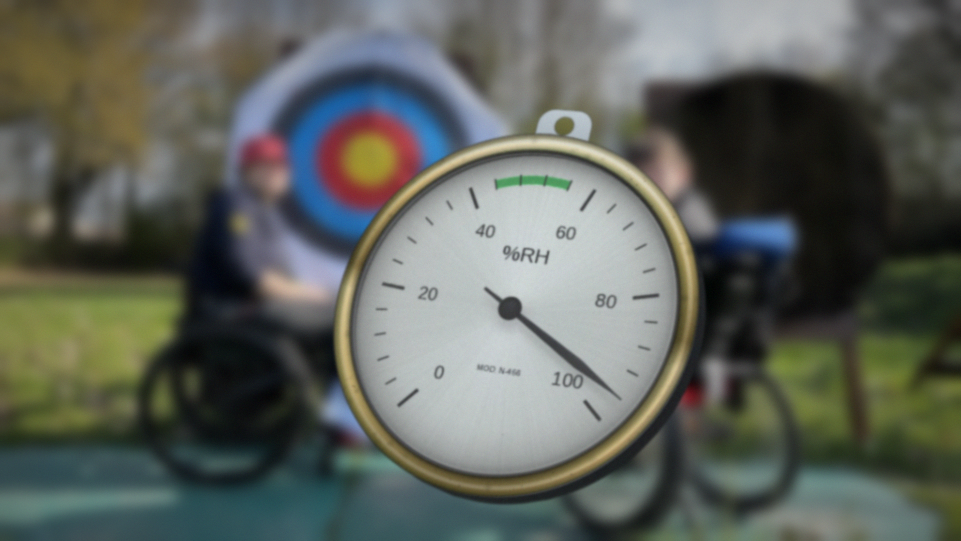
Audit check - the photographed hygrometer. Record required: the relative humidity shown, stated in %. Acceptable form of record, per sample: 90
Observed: 96
